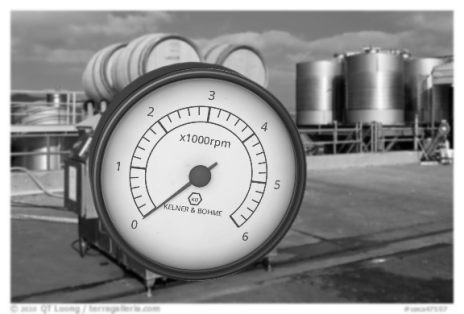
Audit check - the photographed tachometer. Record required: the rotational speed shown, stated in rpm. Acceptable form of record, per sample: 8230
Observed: 0
